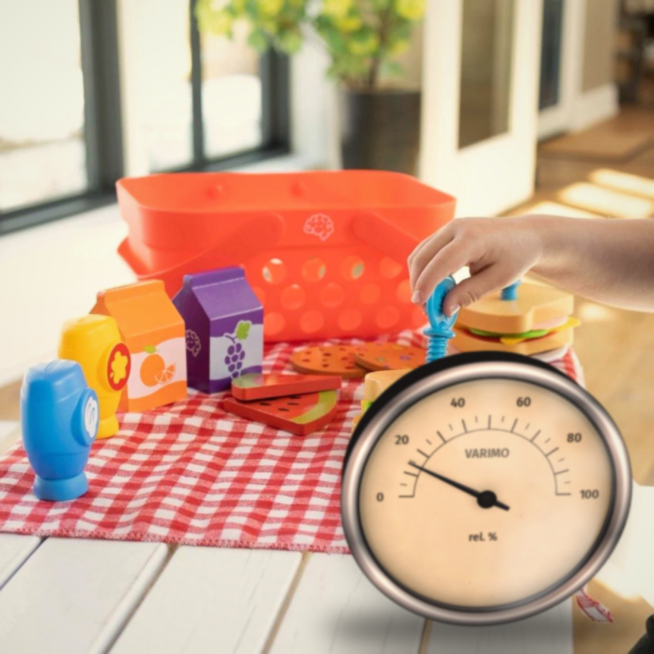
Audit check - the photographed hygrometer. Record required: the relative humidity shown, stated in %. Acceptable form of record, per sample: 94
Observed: 15
